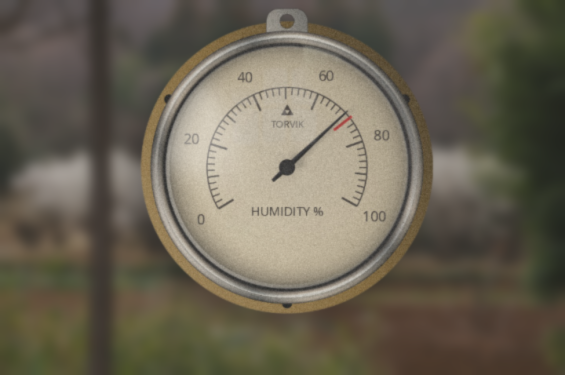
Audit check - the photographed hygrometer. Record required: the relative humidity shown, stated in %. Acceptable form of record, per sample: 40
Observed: 70
